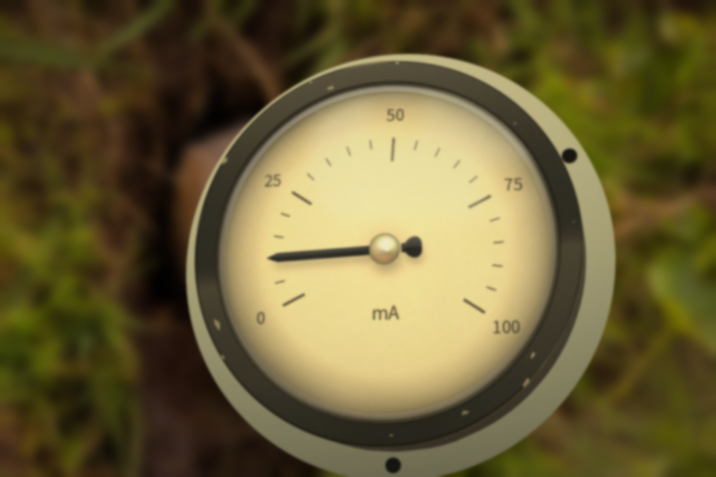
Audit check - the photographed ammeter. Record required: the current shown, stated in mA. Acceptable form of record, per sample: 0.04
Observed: 10
